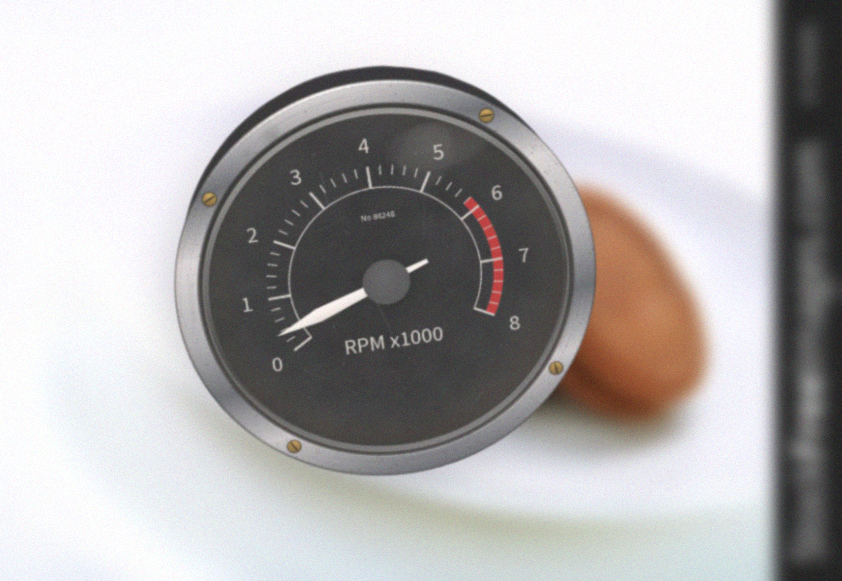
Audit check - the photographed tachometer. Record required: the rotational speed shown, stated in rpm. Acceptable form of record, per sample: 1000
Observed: 400
